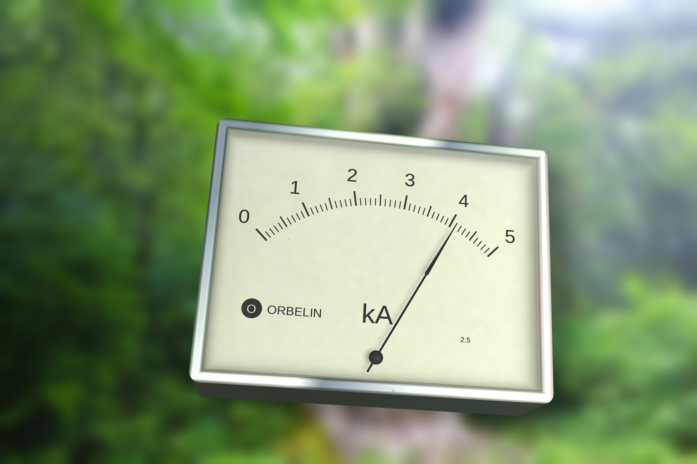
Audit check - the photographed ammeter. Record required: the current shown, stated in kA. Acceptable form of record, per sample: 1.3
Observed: 4.1
